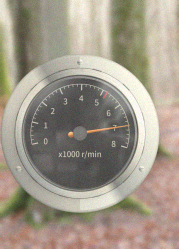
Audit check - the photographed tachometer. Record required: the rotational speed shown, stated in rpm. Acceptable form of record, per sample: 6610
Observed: 7000
